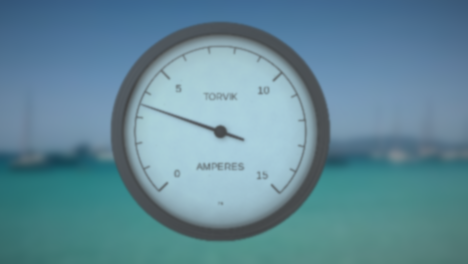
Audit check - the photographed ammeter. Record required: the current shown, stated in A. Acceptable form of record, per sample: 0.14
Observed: 3.5
